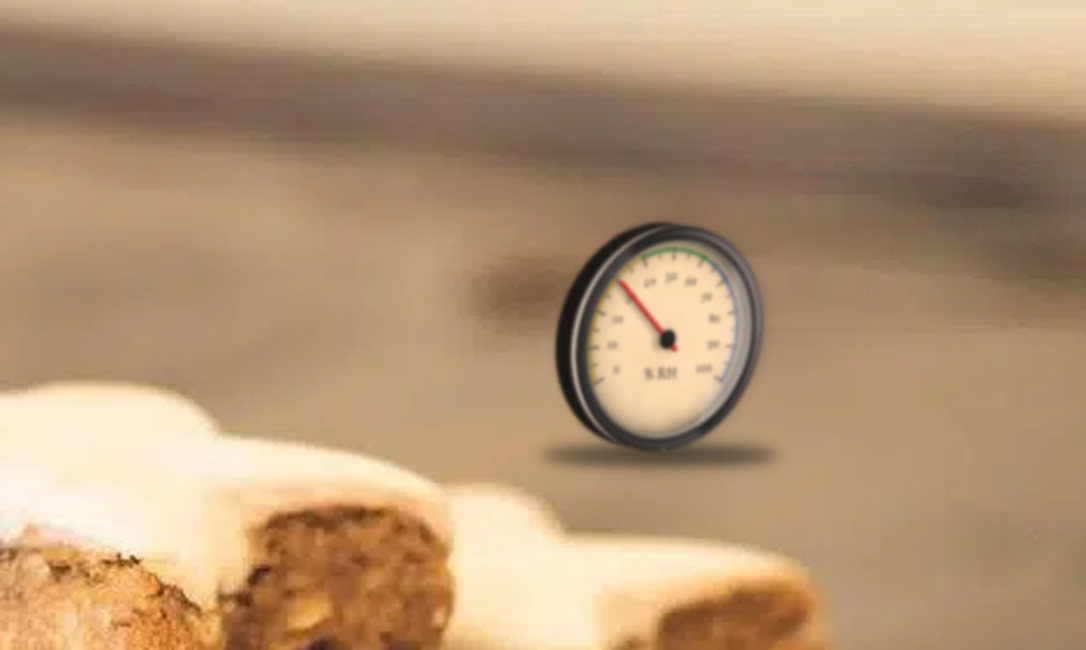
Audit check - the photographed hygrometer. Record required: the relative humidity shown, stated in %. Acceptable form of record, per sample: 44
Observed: 30
